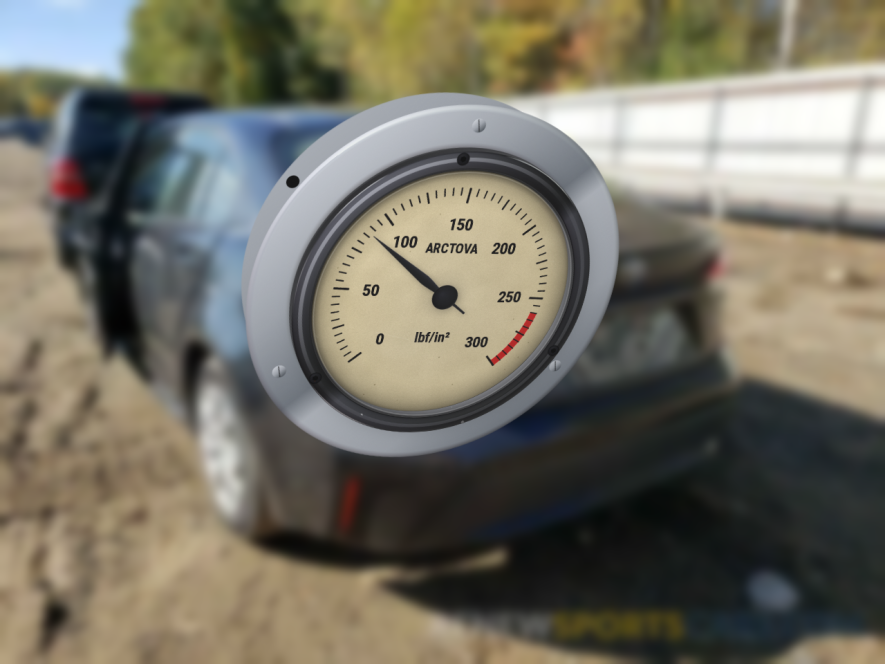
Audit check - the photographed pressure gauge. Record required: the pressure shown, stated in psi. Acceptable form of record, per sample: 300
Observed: 87.5
